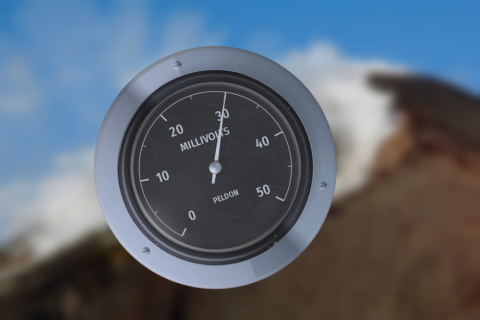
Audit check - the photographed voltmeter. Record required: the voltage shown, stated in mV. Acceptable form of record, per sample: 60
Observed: 30
